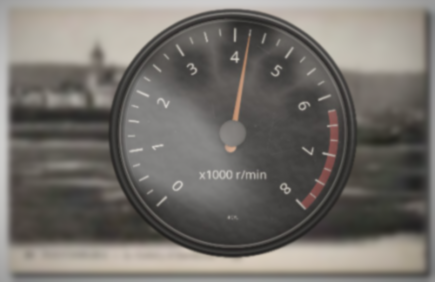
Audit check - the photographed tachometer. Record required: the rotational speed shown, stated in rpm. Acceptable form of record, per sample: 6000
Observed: 4250
